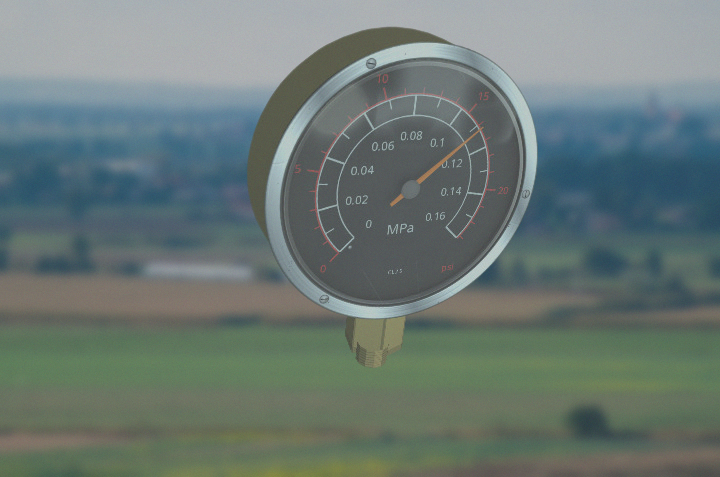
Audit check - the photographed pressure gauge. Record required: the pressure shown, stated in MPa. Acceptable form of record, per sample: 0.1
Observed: 0.11
